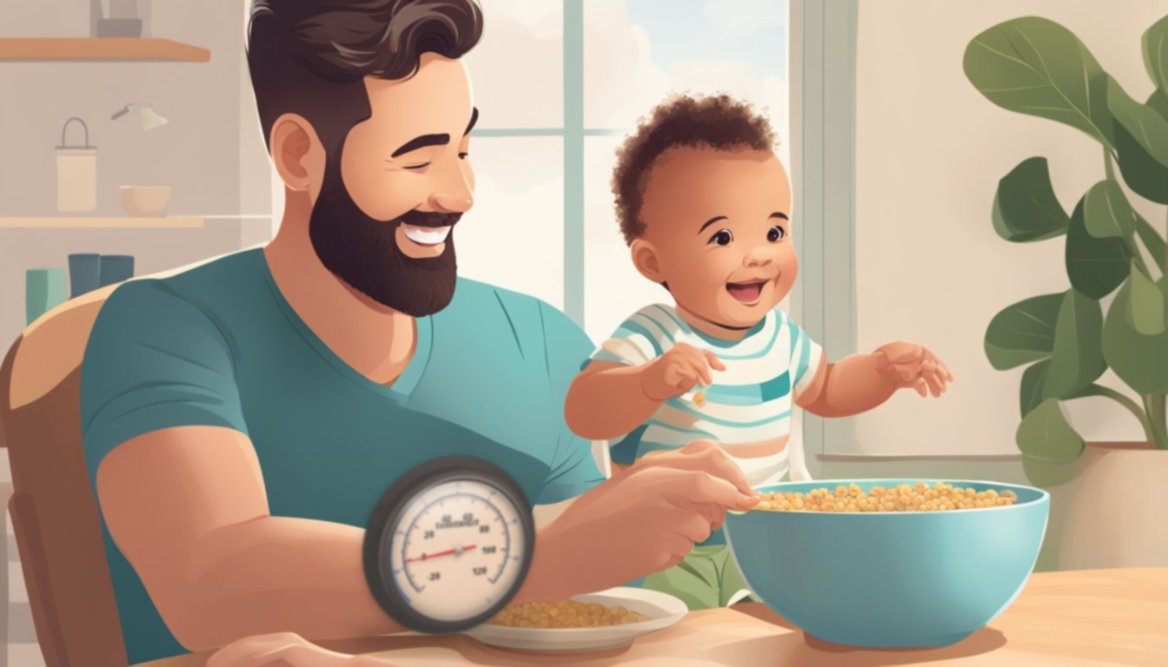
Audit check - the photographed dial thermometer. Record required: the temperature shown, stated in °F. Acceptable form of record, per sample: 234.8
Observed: 0
